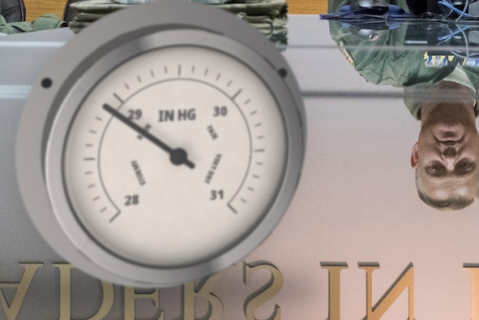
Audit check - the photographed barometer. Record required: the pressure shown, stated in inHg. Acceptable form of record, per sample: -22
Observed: 28.9
